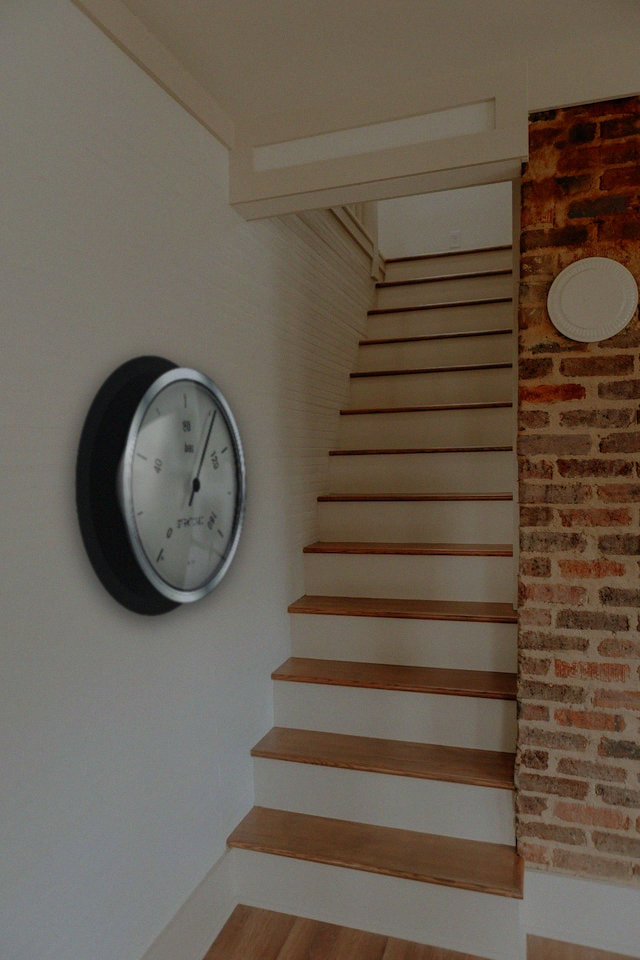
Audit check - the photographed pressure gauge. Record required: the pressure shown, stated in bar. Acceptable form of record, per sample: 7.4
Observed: 100
